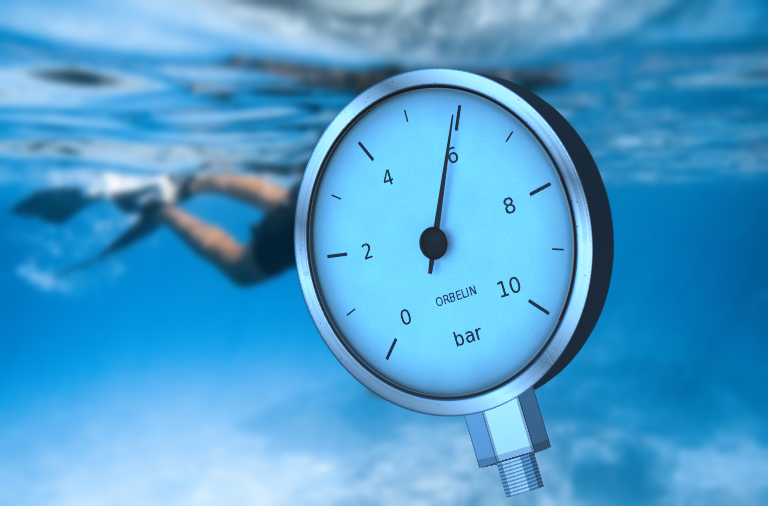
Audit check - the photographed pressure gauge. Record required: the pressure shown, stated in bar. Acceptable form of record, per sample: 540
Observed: 6
